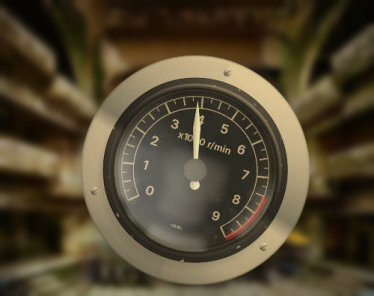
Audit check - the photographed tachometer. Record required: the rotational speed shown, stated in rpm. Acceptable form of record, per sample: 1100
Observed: 3875
